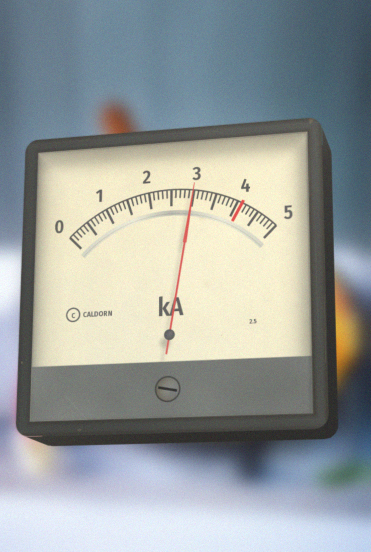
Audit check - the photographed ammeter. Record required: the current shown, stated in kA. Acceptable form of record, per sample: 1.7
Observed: 3
